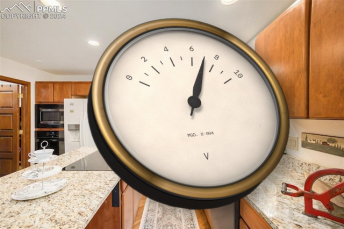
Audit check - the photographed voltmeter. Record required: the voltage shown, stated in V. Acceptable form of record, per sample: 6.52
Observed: 7
